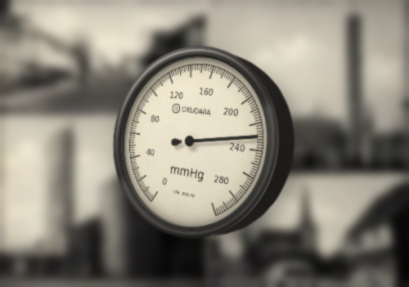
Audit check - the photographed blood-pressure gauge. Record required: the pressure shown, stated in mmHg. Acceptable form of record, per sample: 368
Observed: 230
